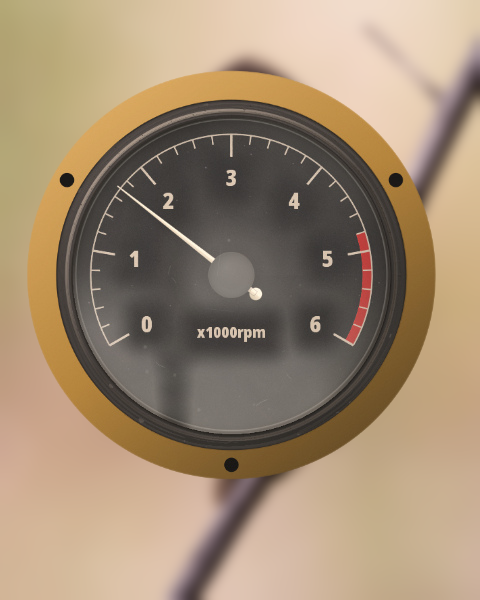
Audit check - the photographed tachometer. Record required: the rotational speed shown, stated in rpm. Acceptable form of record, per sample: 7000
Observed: 1700
